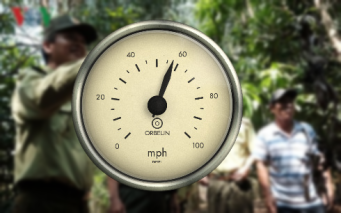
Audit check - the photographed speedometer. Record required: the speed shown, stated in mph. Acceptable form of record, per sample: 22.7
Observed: 57.5
